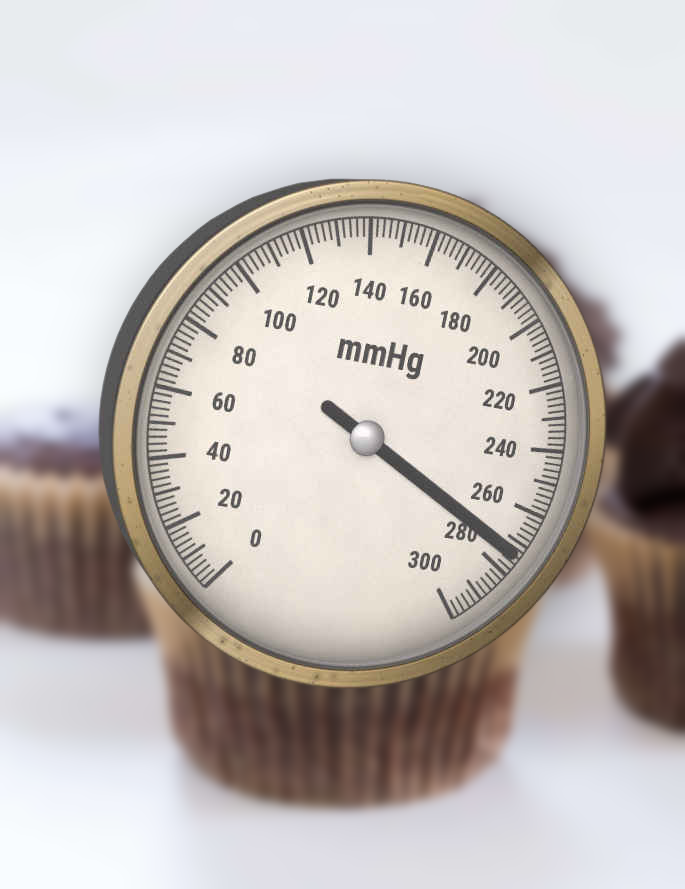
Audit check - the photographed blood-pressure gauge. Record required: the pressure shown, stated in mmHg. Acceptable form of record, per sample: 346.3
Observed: 274
